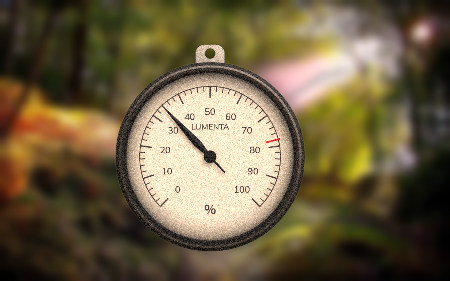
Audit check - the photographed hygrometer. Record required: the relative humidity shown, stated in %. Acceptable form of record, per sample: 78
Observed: 34
